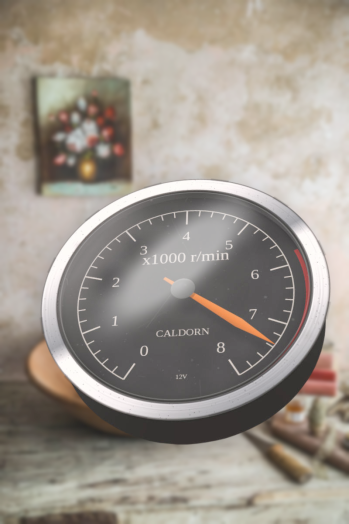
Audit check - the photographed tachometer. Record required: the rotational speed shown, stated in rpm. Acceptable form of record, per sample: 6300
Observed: 7400
